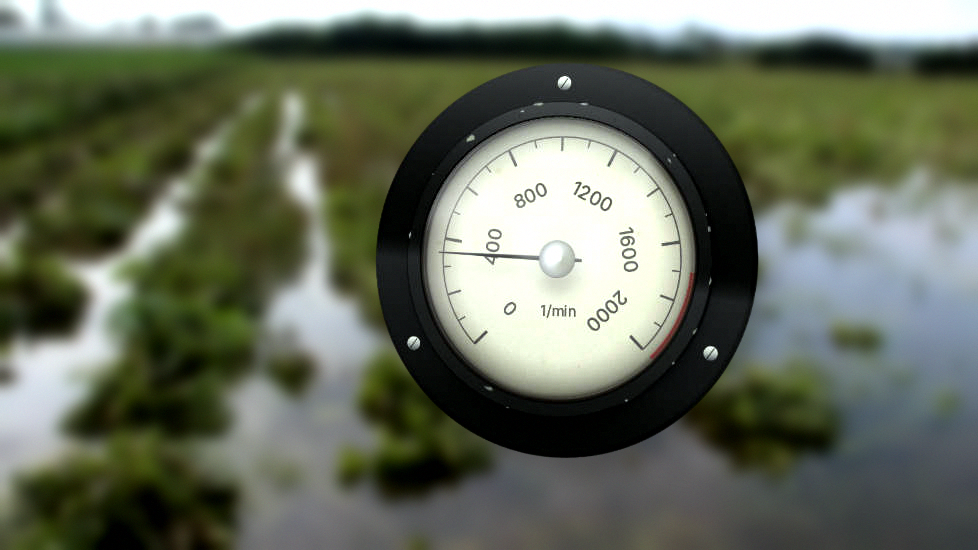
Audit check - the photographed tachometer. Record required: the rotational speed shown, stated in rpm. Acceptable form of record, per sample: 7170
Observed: 350
